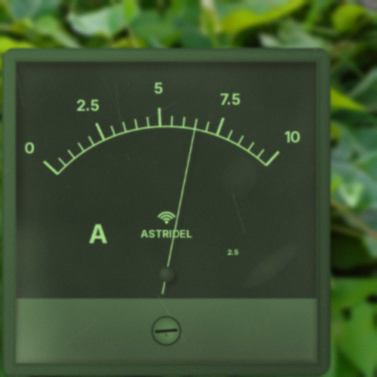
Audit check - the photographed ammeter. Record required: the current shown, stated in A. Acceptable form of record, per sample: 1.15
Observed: 6.5
